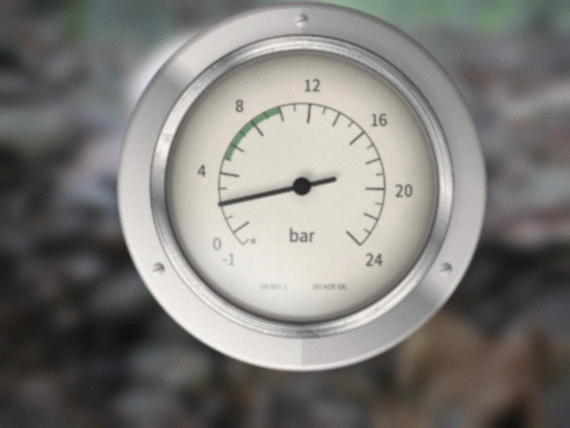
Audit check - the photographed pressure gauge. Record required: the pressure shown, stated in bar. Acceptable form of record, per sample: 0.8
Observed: 2
